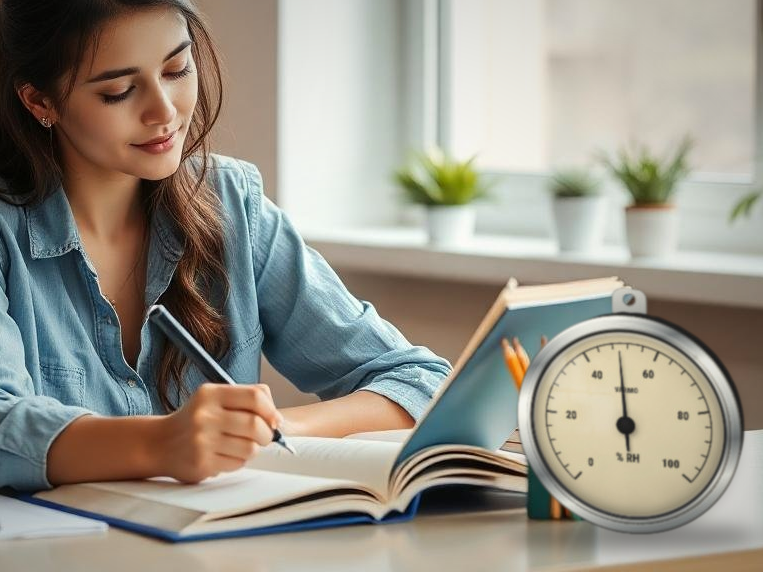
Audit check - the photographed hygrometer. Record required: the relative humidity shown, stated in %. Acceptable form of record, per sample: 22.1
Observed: 50
